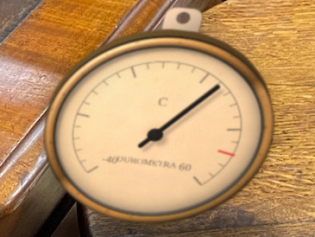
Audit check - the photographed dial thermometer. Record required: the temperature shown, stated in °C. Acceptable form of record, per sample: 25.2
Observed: 24
